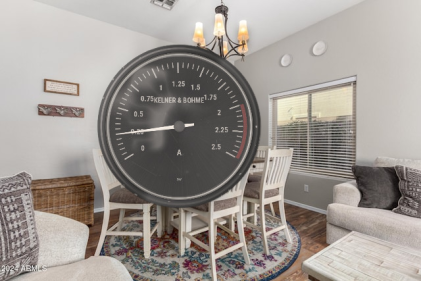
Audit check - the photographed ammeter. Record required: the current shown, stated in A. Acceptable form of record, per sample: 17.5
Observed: 0.25
